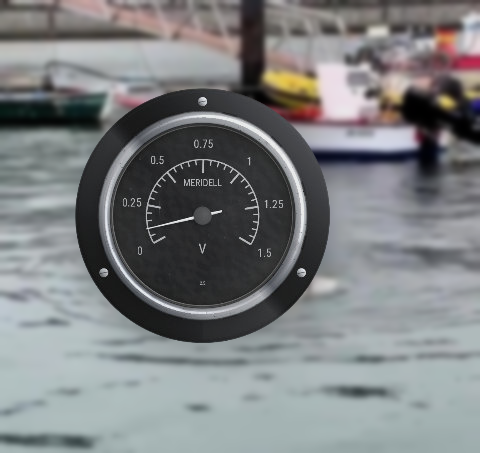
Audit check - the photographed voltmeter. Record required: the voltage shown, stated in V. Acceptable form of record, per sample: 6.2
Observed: 0.1
